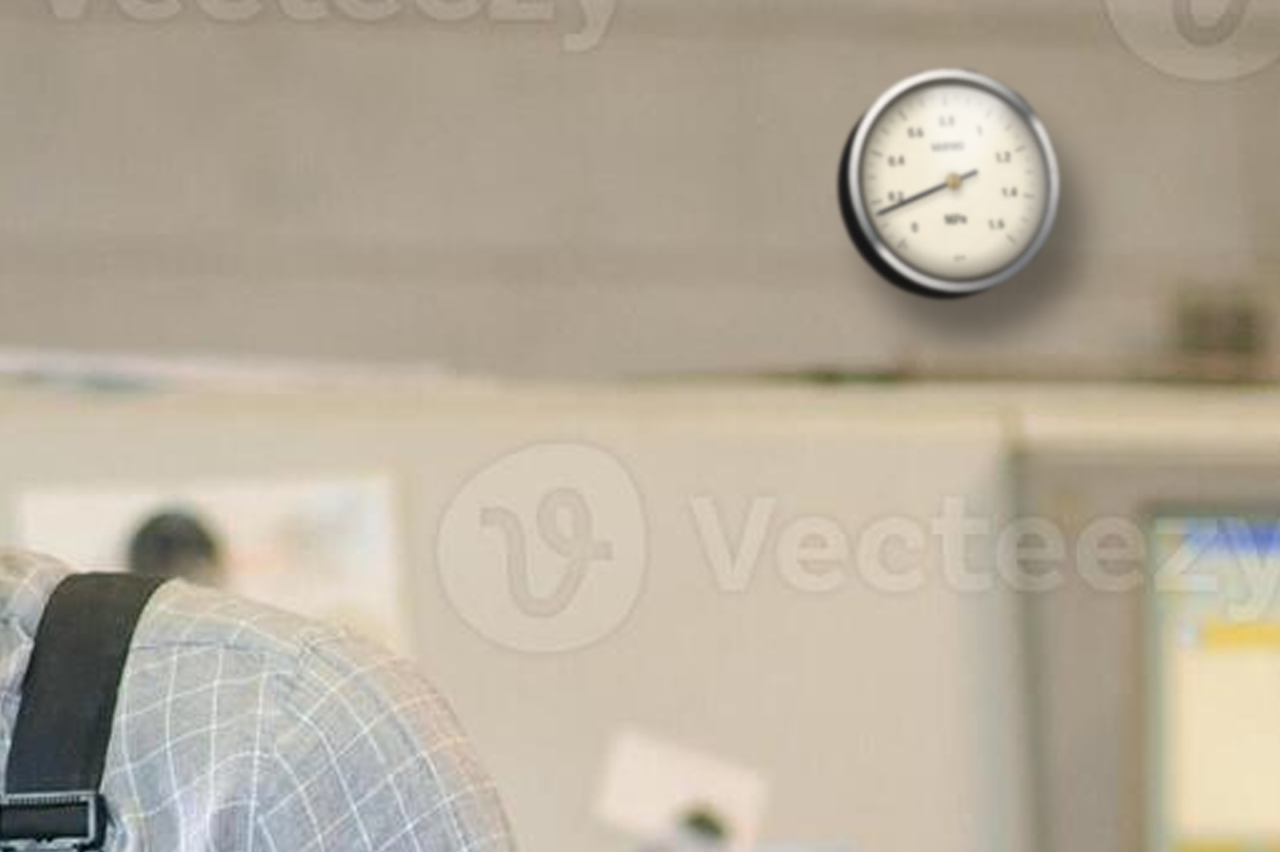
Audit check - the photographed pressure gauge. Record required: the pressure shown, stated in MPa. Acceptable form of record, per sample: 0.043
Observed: 0.15
